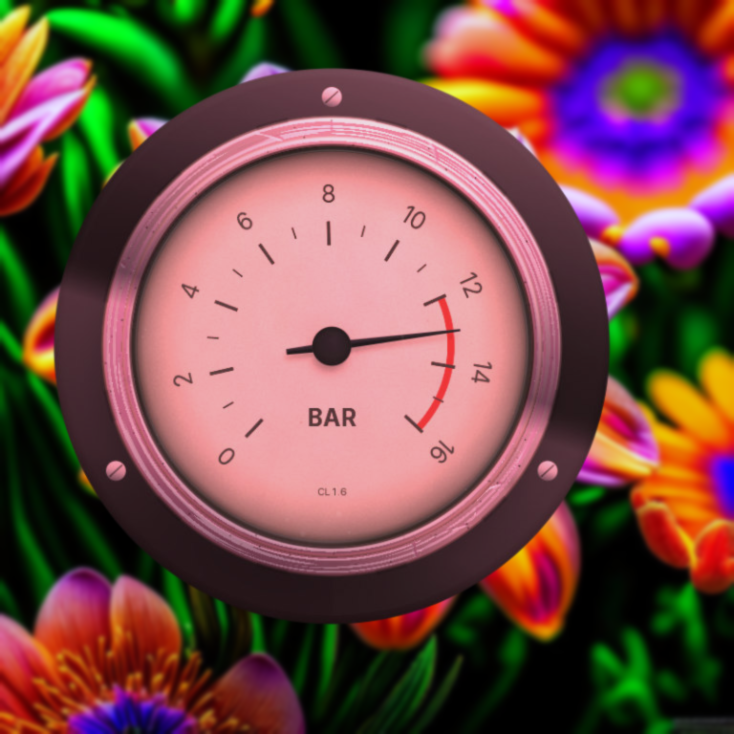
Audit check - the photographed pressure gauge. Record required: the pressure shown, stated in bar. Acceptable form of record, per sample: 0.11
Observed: 13
